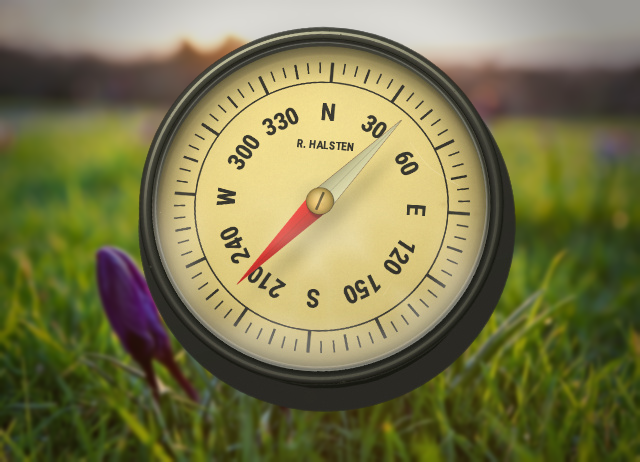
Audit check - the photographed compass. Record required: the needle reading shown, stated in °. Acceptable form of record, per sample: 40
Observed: 220
